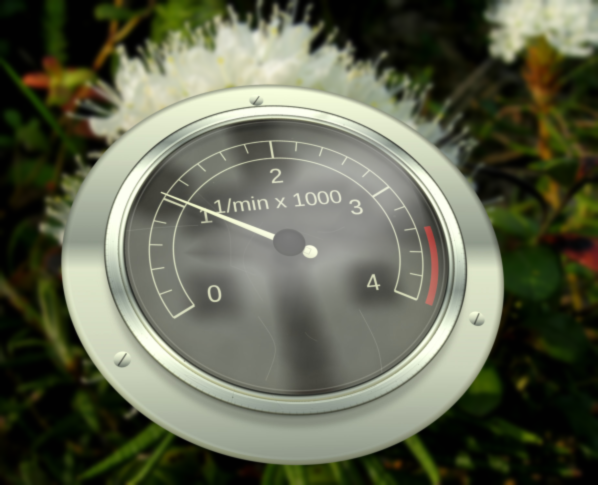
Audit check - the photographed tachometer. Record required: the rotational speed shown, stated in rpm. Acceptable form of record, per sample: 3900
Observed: 1000
